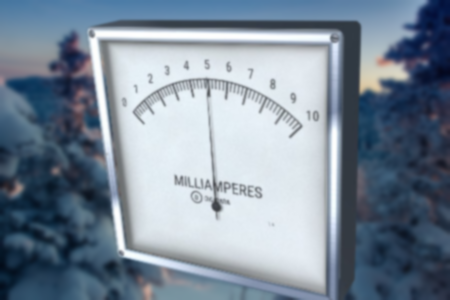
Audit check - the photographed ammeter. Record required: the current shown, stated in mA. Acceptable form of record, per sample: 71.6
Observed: 5
